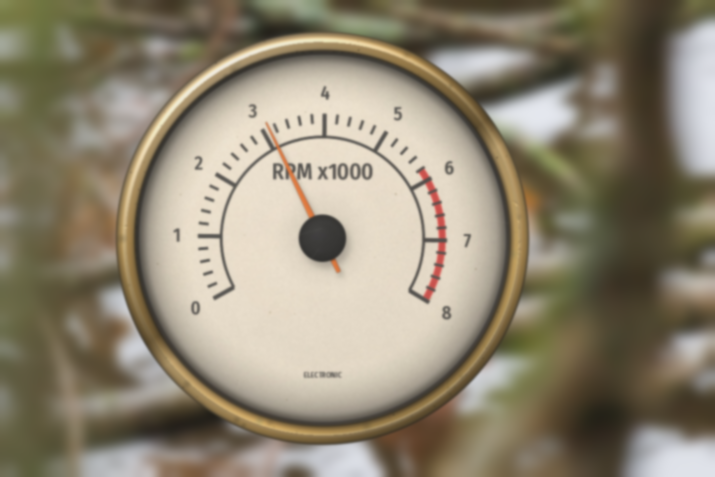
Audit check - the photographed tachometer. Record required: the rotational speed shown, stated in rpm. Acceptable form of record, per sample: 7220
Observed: 3100
